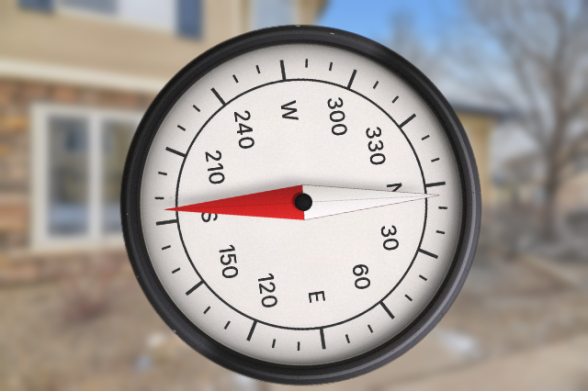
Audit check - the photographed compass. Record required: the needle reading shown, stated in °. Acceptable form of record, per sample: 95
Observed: 185
